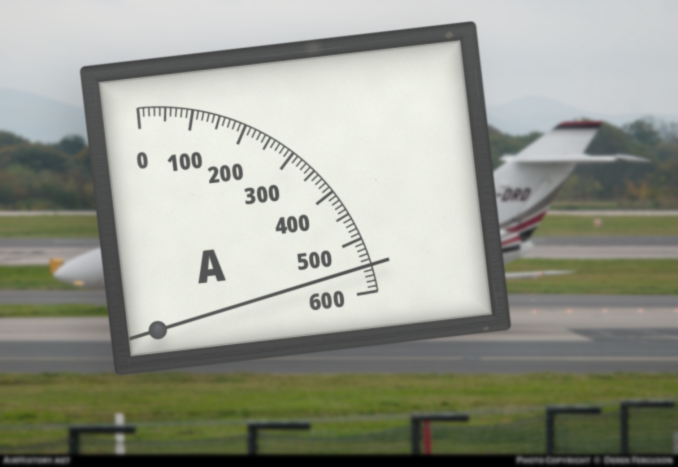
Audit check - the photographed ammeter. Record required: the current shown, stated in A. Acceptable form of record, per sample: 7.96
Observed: 550
